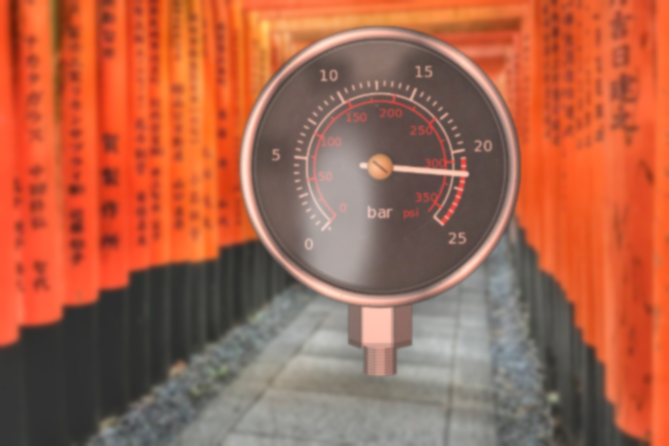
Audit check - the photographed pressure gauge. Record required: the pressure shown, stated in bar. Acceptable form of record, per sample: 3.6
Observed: 21.5
